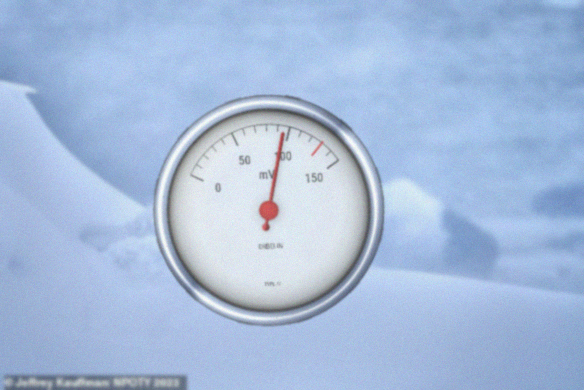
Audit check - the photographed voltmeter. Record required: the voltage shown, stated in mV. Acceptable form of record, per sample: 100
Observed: 95
